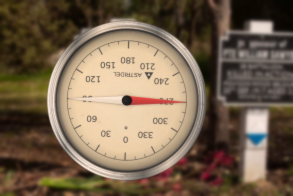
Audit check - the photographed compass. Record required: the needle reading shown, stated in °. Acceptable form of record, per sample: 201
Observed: 270
